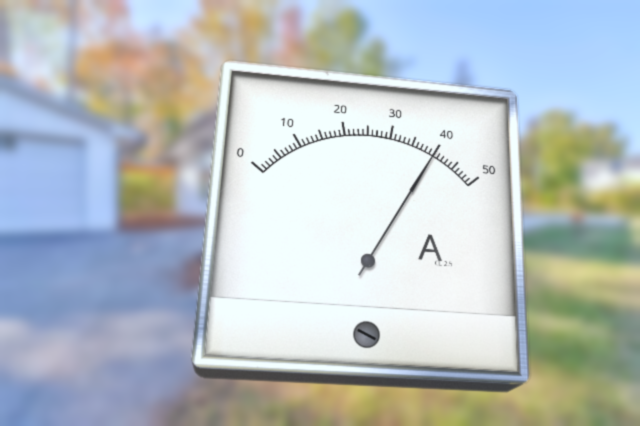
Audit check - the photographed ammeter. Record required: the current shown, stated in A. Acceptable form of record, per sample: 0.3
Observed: 40
